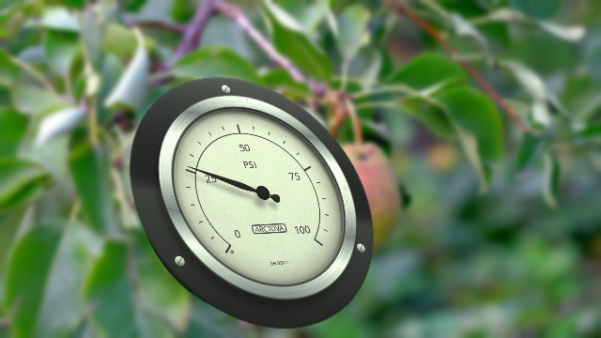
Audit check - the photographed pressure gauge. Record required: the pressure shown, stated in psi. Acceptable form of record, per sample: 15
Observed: 25
